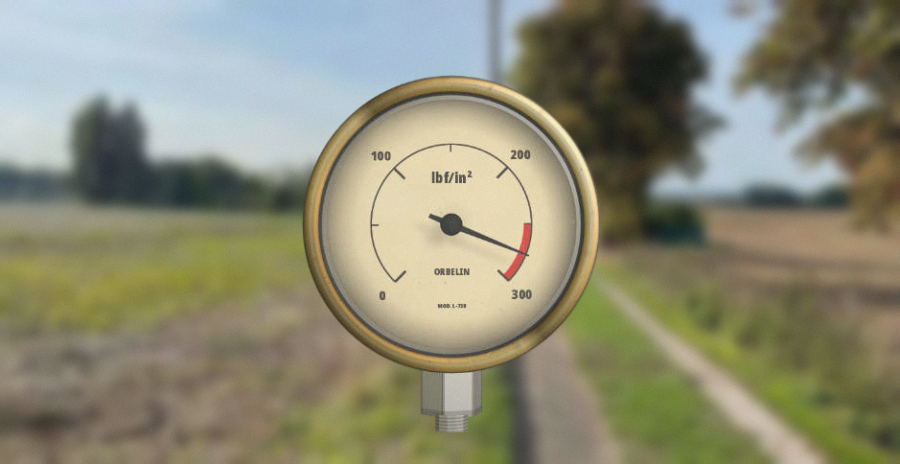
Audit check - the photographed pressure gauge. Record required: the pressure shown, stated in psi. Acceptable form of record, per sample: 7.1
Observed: 275
